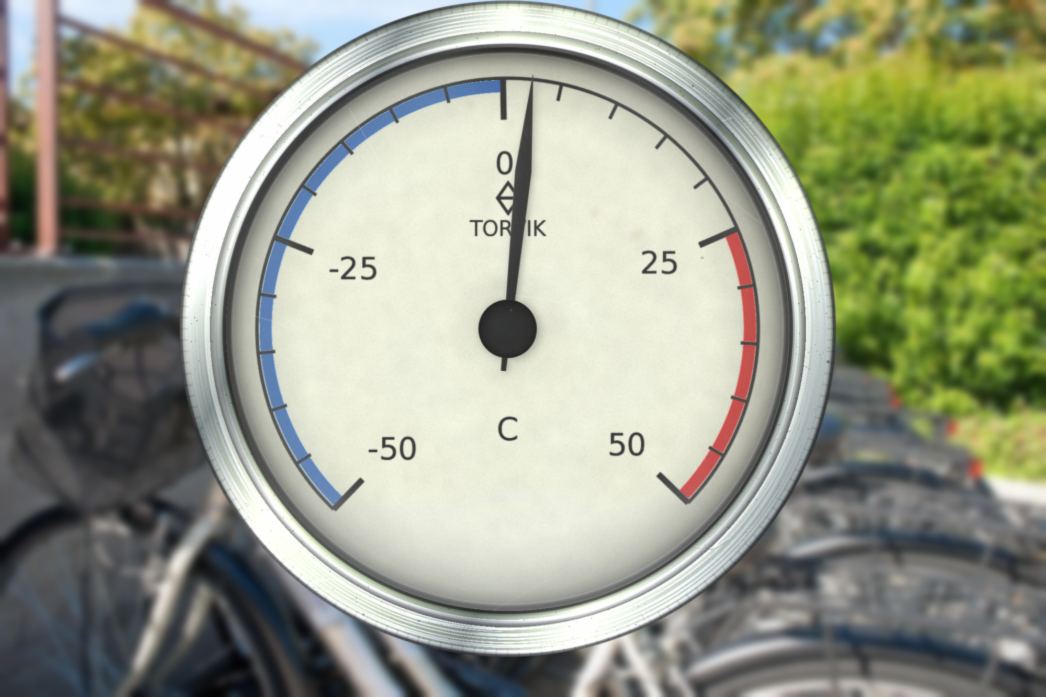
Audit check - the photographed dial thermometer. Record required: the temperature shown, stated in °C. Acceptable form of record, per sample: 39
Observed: 2.5
